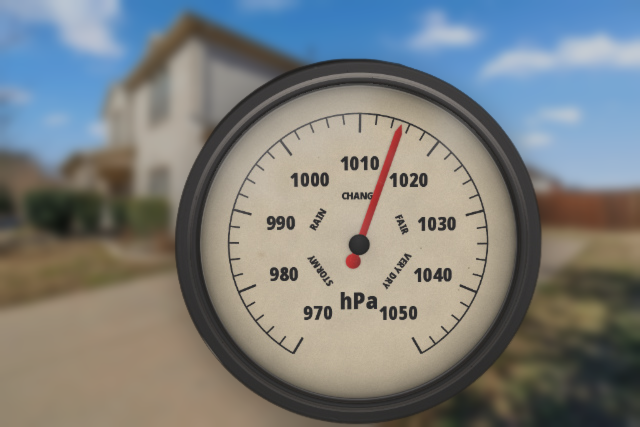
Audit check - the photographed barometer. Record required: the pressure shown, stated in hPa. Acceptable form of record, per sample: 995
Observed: 1015
